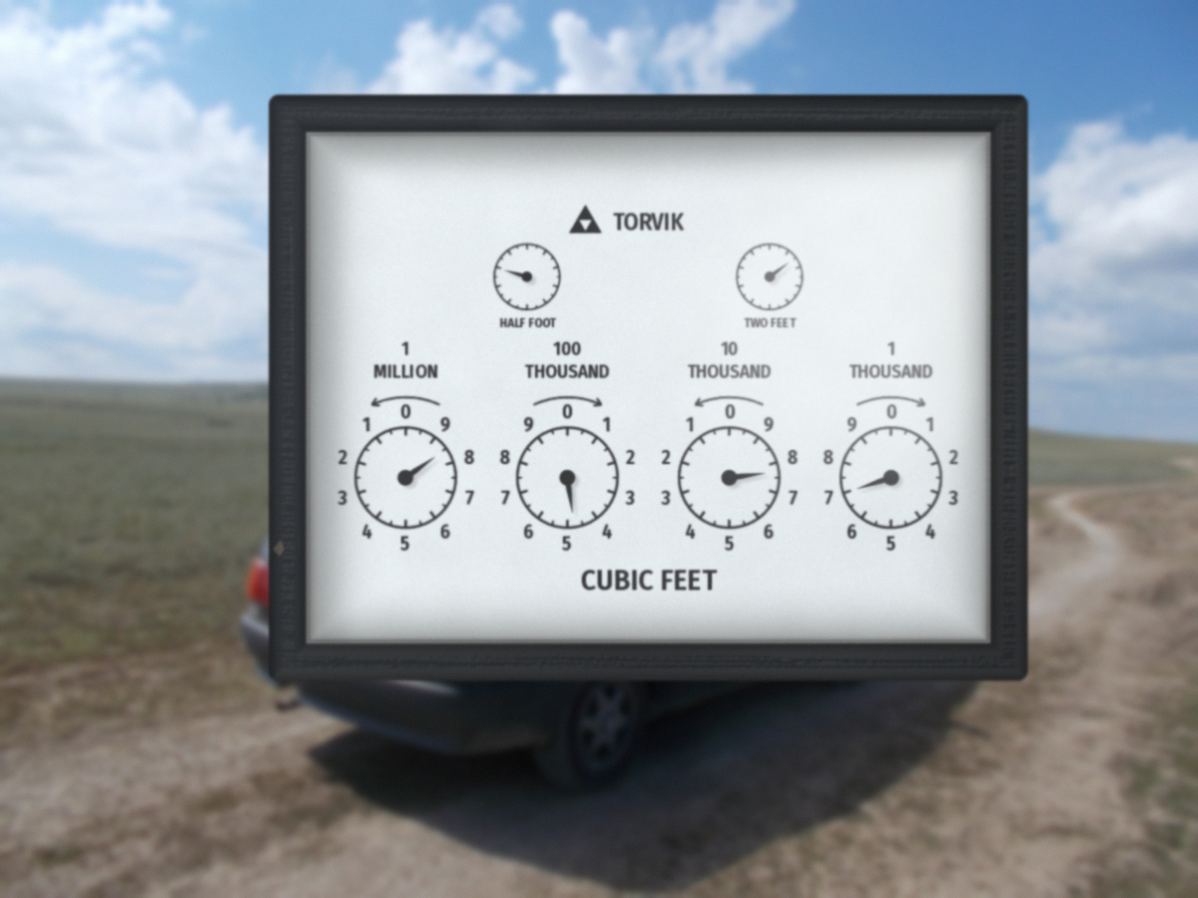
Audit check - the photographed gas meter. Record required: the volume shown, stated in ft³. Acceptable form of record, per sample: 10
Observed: 847700
